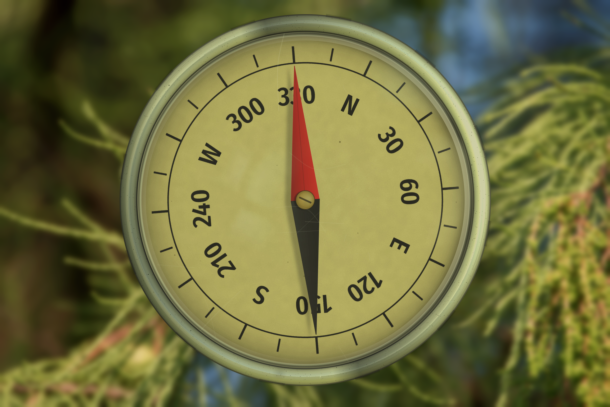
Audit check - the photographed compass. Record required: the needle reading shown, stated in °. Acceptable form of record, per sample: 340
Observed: 330
